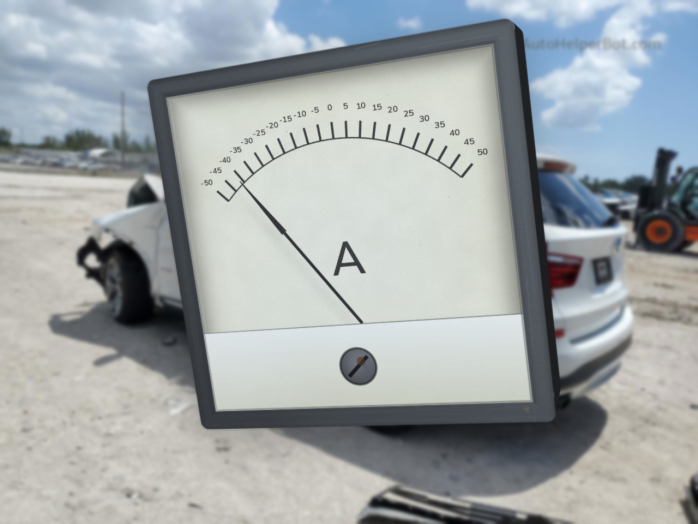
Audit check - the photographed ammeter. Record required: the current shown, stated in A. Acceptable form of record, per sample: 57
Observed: -40
